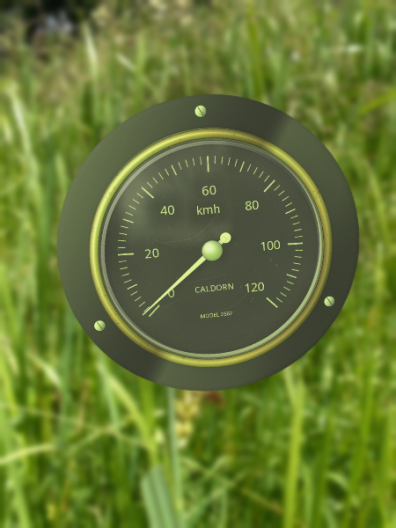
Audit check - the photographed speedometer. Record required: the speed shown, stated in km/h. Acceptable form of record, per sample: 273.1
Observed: 2
